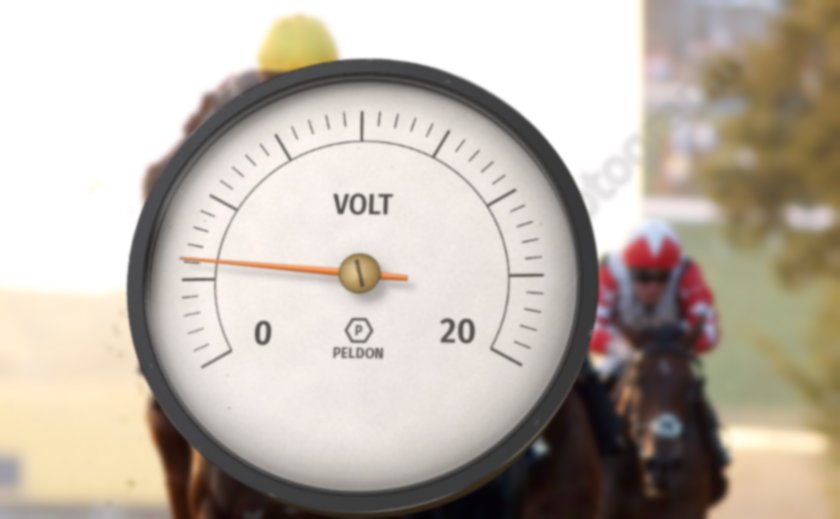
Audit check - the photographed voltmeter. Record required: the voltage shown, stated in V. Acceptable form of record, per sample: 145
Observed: 3
